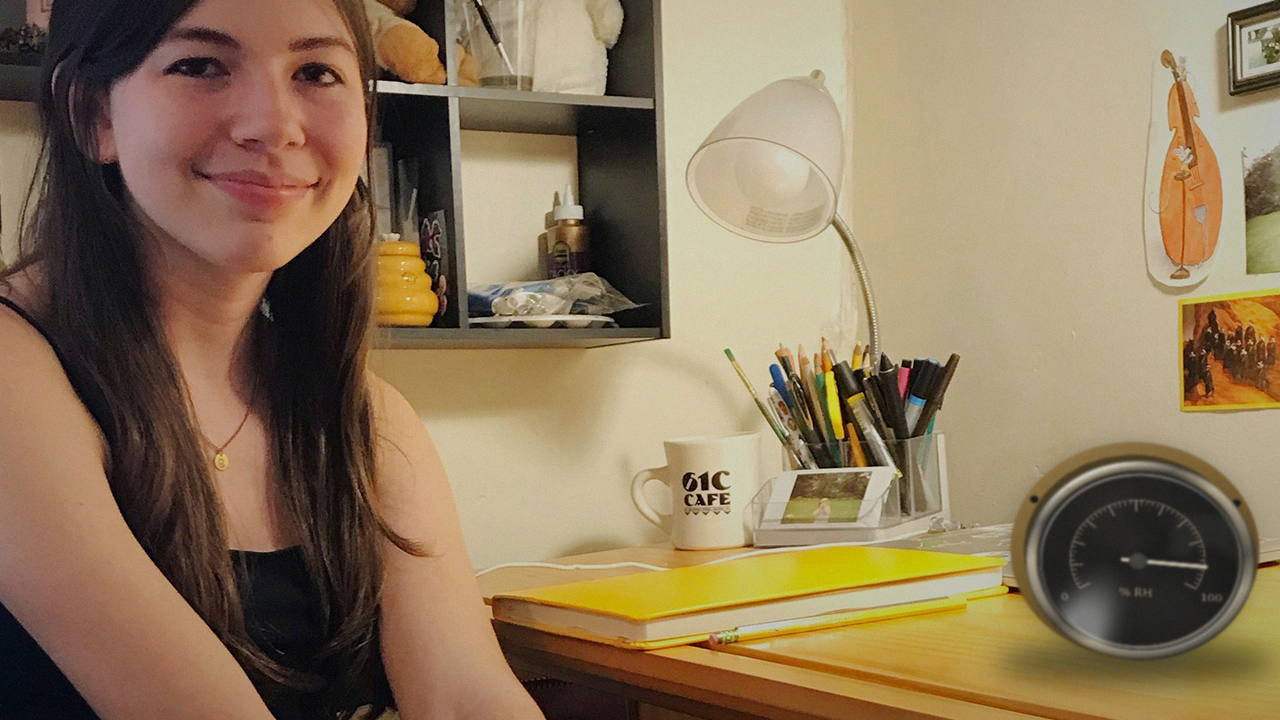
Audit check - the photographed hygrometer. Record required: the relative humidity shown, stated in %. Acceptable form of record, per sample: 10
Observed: 90
